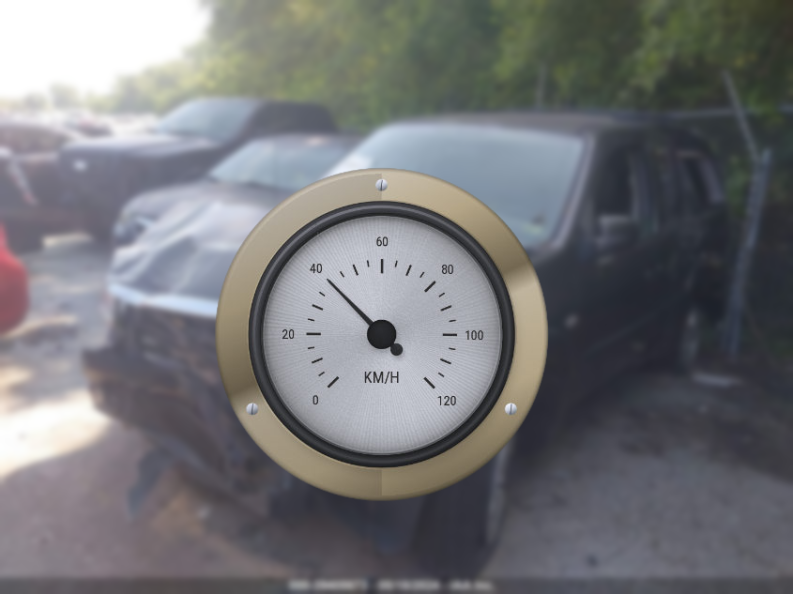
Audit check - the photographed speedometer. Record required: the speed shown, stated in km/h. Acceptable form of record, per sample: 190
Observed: 40
